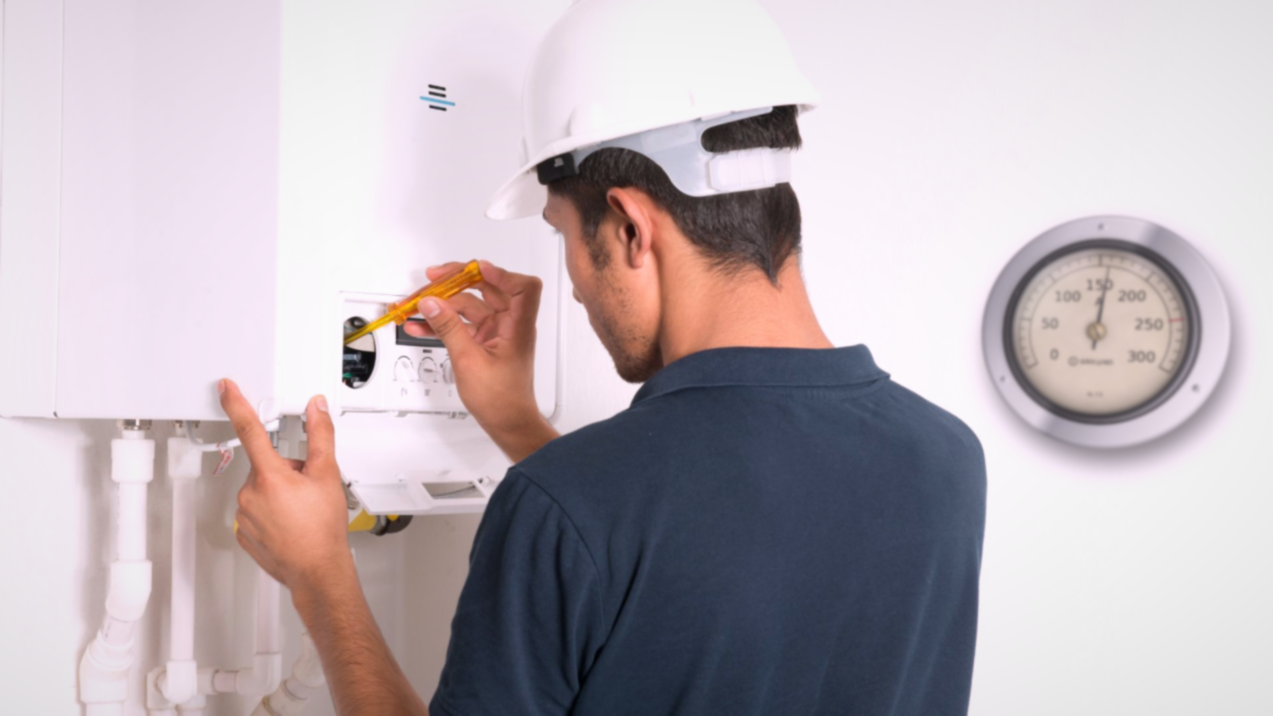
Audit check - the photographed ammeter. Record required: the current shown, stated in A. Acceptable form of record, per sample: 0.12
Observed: 160
